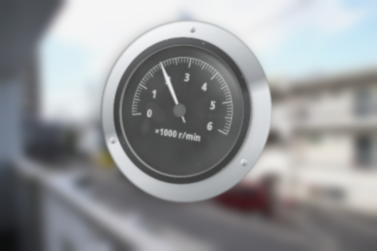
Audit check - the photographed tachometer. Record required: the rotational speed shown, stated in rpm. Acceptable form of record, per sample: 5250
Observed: 2000
